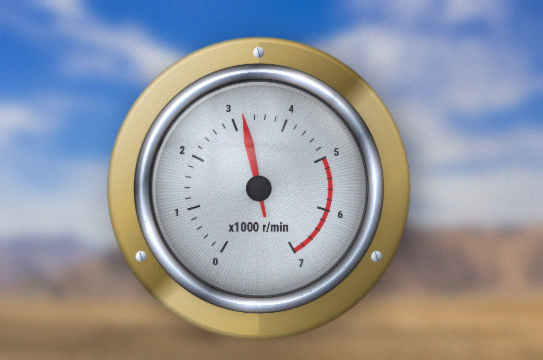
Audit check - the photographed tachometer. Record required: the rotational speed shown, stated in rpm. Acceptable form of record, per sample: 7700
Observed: 3200
